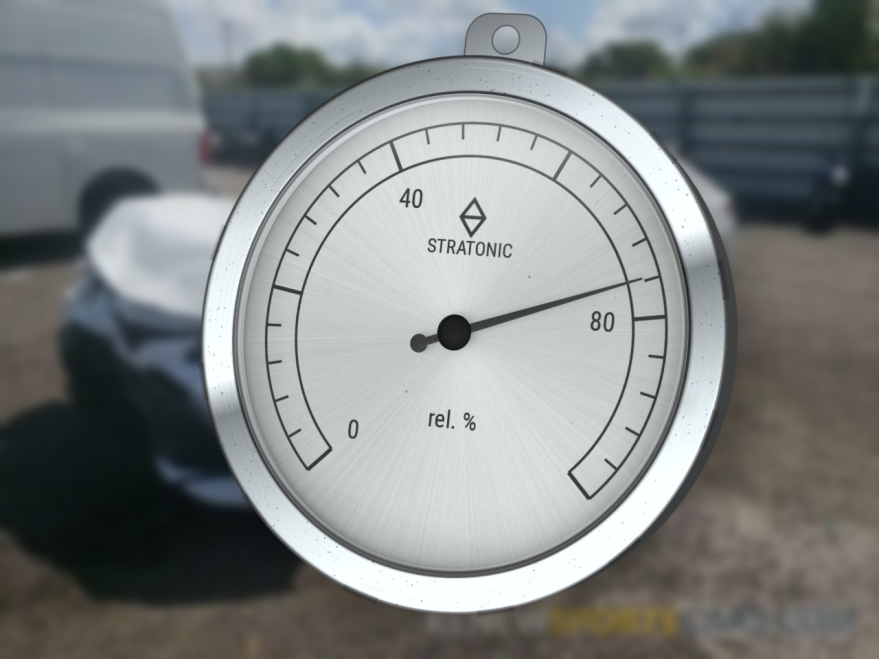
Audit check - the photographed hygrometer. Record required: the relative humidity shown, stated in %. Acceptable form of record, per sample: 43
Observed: 76
